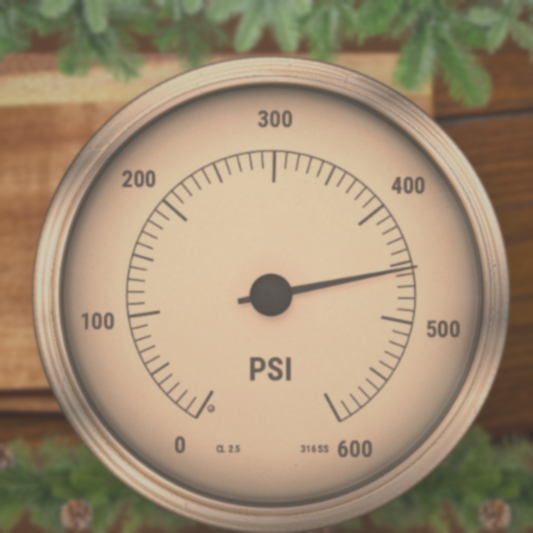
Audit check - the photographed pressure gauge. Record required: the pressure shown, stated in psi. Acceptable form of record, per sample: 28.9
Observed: 455
